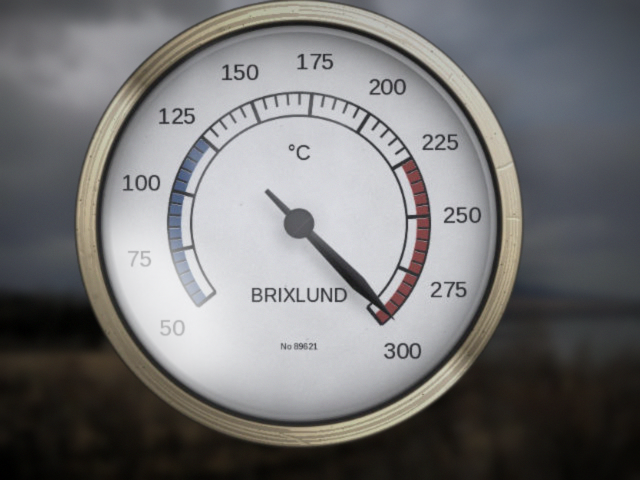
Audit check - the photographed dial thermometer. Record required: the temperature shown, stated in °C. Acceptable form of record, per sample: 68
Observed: 295
